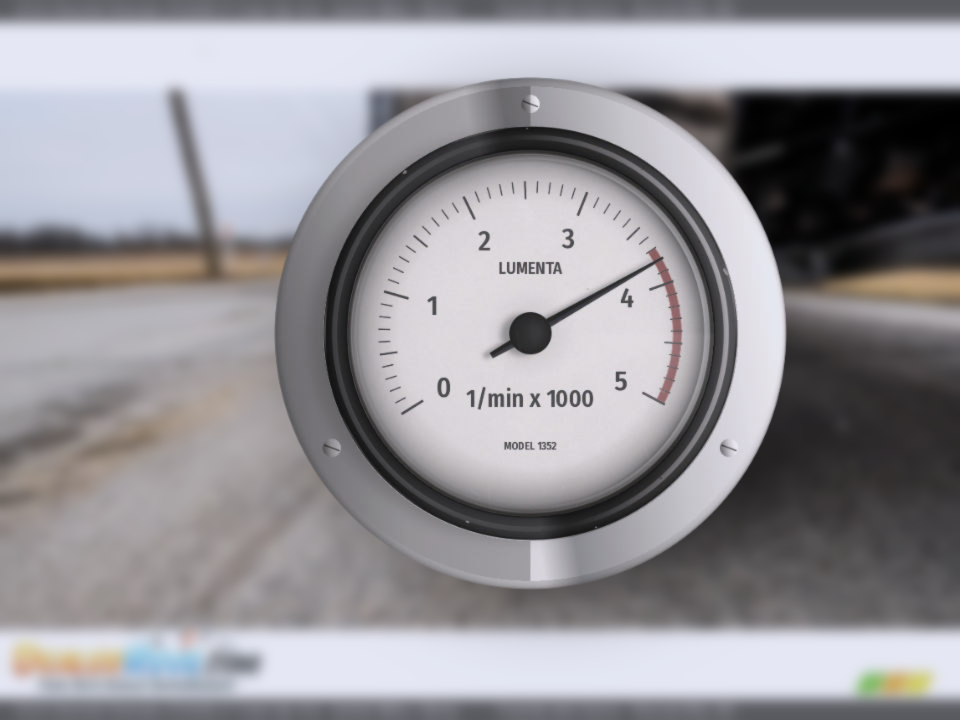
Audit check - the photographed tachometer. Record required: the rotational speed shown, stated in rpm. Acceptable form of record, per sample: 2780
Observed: 3800
